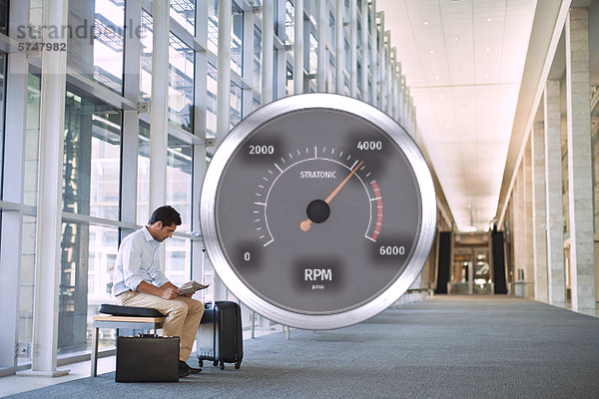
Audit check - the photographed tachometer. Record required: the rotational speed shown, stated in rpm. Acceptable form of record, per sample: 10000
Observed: 4100
